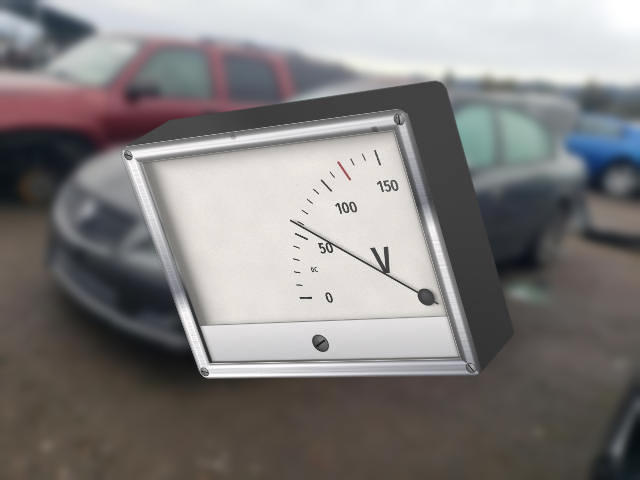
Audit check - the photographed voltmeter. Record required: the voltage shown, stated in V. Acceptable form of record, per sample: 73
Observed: 60
